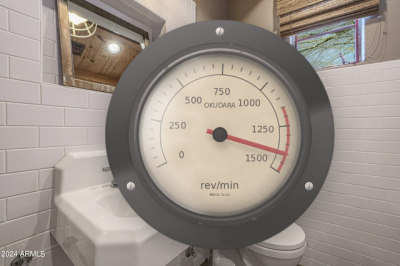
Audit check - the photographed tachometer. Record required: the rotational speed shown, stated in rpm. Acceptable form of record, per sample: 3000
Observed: 1400
